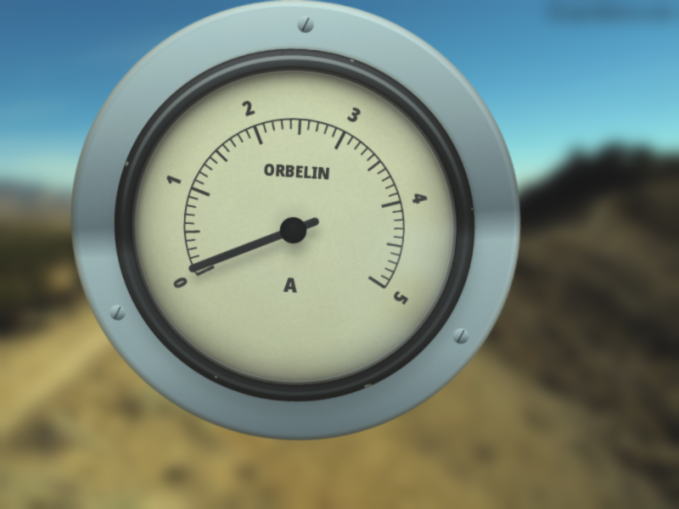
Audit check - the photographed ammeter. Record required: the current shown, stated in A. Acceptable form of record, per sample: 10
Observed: 0.1
